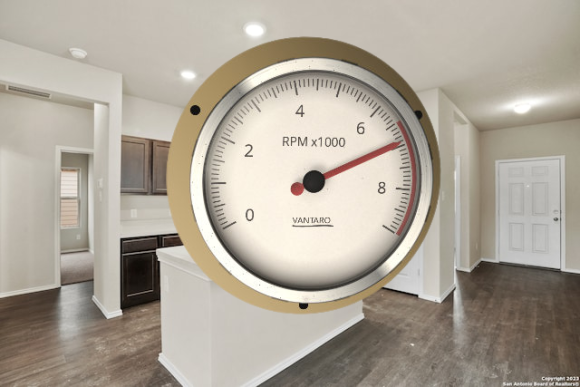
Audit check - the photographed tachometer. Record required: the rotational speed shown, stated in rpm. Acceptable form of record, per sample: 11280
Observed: 6900
